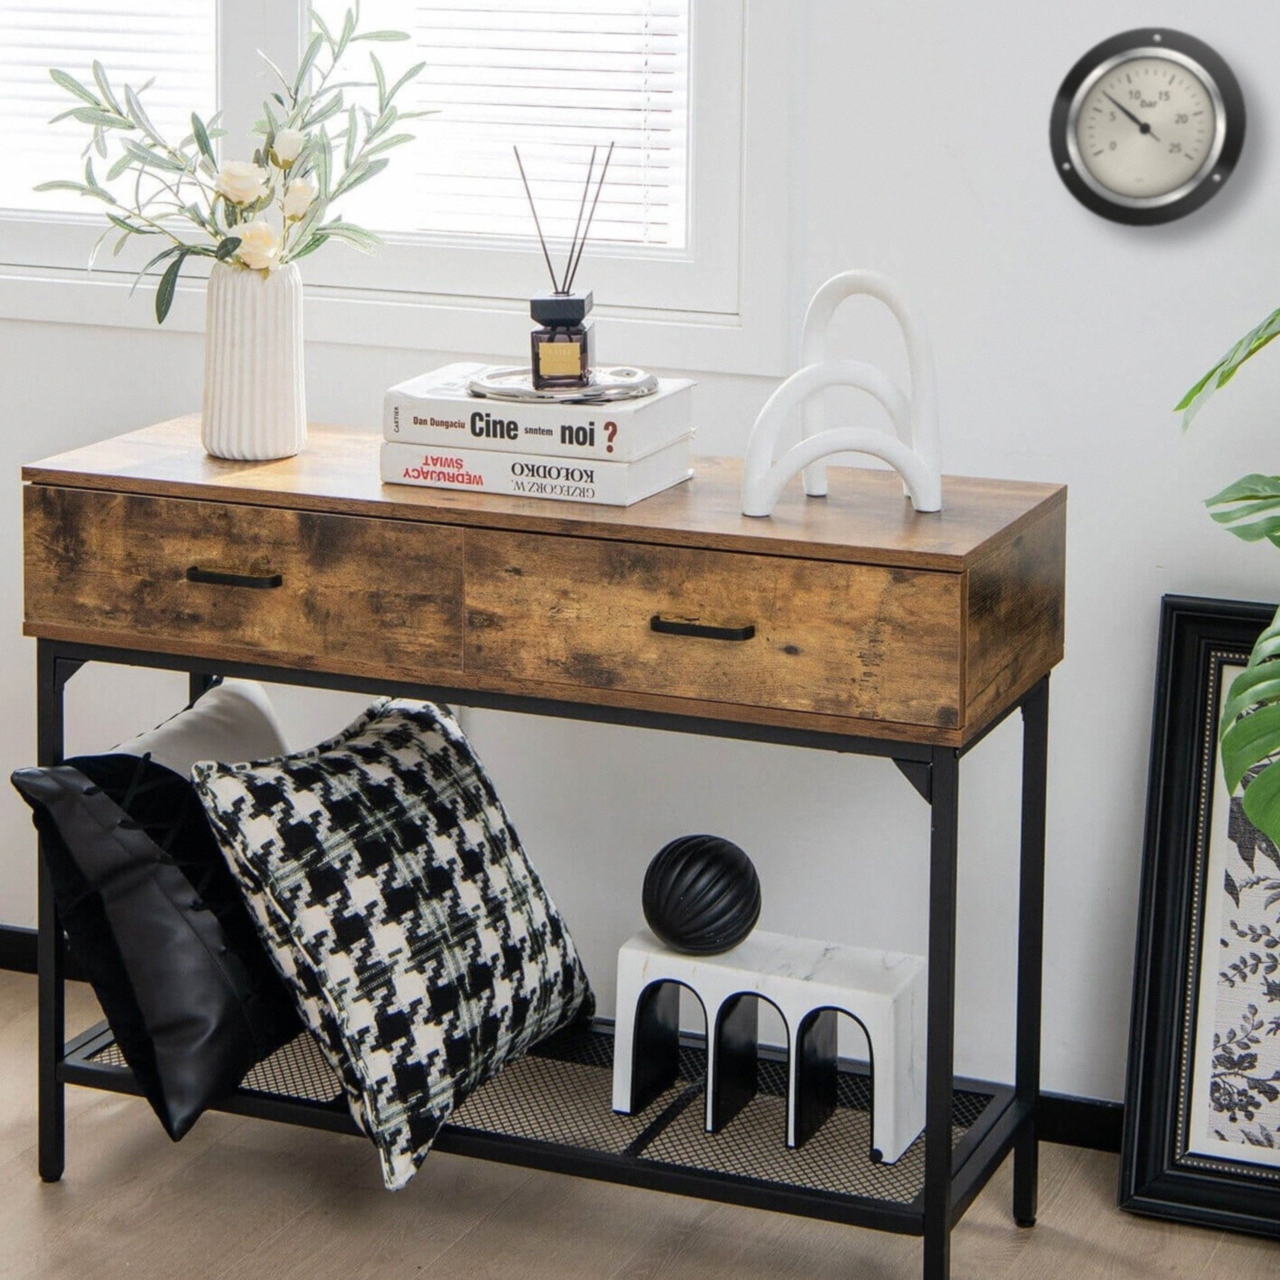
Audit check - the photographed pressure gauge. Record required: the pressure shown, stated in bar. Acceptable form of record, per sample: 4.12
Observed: 7
